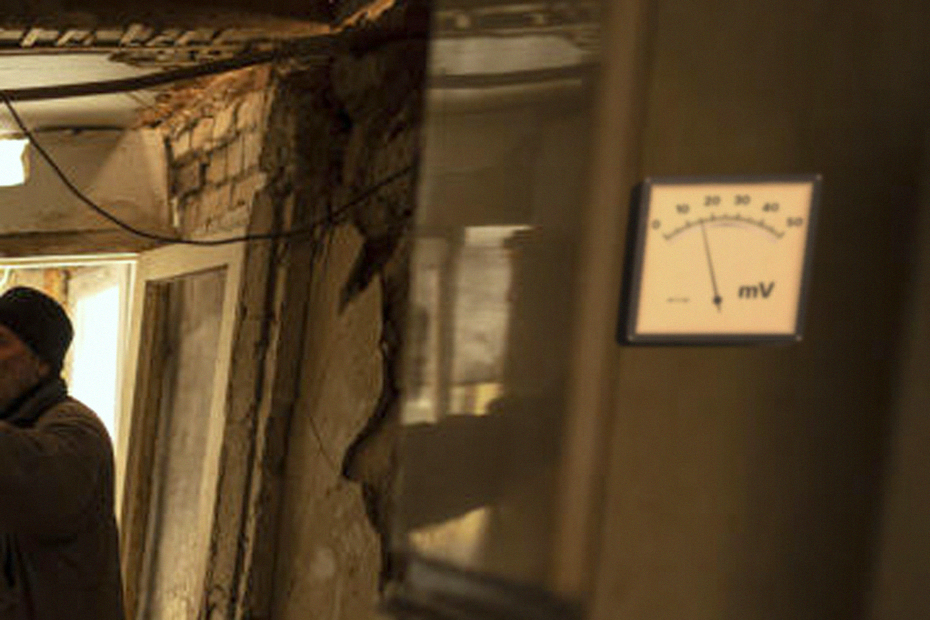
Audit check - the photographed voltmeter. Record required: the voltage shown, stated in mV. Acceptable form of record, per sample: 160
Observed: 15
